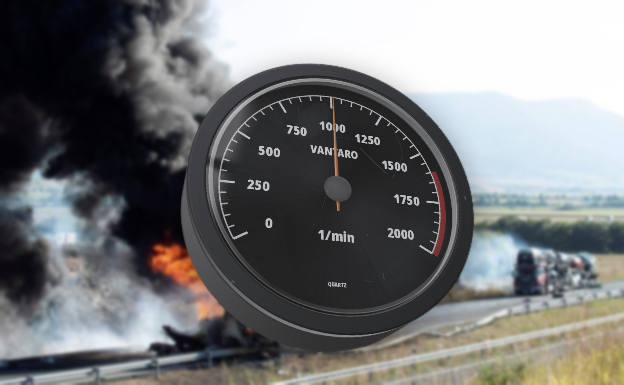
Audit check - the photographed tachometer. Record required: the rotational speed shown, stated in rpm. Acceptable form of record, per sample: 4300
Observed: 1000
